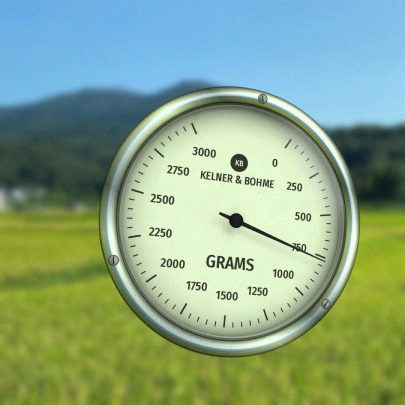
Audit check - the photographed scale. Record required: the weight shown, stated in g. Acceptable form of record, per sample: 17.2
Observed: 775
